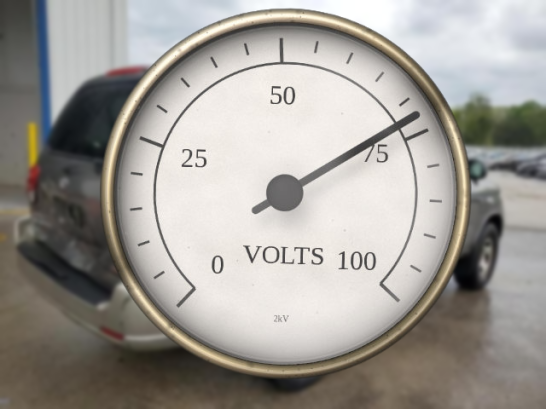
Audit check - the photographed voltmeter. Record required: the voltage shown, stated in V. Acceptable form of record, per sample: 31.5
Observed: 72.5
